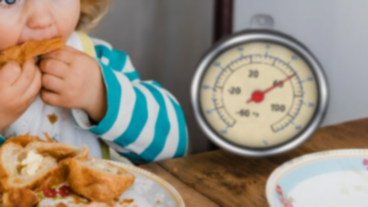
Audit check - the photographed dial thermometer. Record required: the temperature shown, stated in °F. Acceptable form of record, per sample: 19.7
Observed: 60
